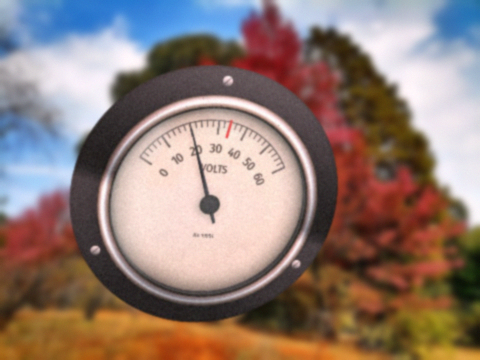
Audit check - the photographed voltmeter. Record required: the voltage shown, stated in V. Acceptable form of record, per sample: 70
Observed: 20
